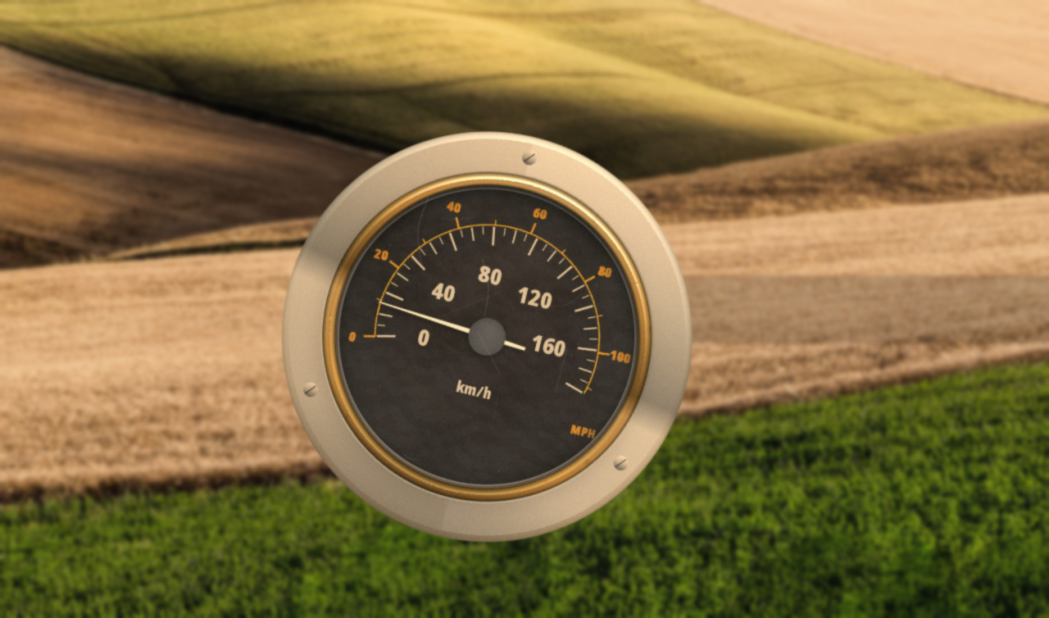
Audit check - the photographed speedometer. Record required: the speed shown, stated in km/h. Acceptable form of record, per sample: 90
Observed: 15
